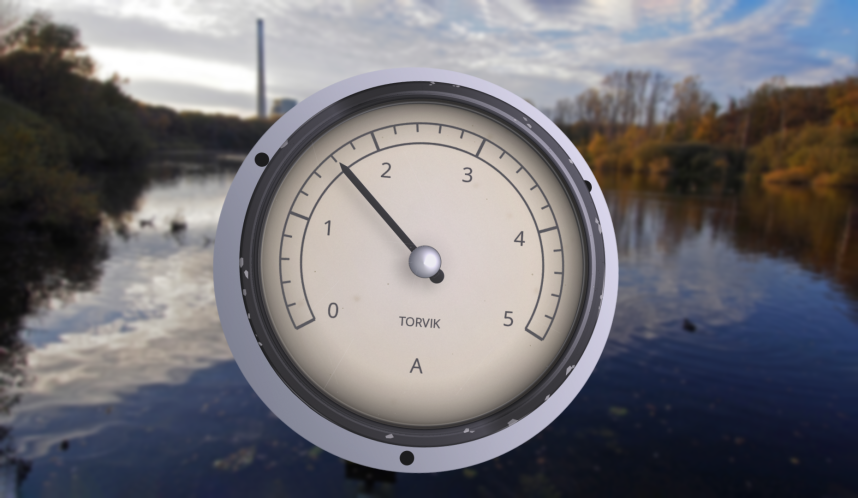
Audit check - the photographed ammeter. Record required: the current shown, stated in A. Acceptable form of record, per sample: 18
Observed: 1.6
